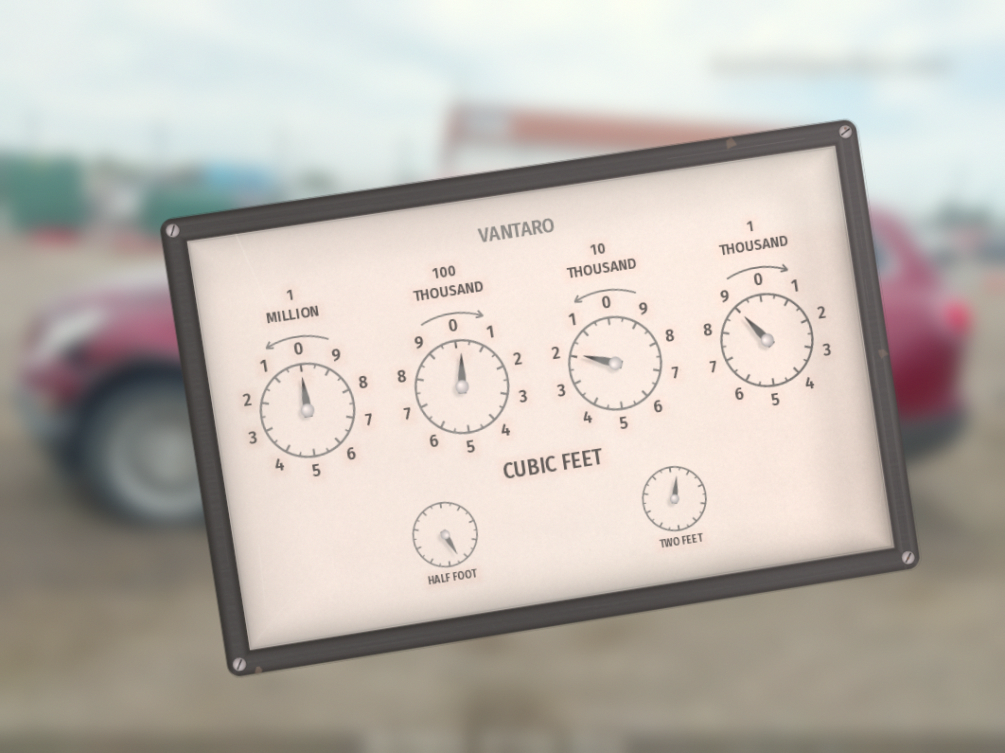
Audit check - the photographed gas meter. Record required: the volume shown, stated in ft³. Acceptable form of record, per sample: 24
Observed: 1900
